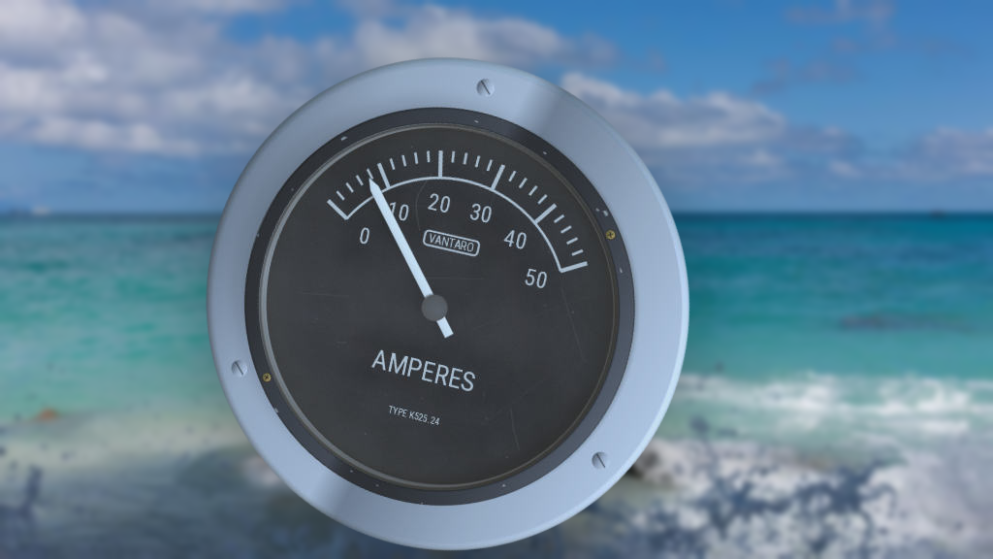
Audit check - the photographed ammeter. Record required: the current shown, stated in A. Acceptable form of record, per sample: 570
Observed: 8
